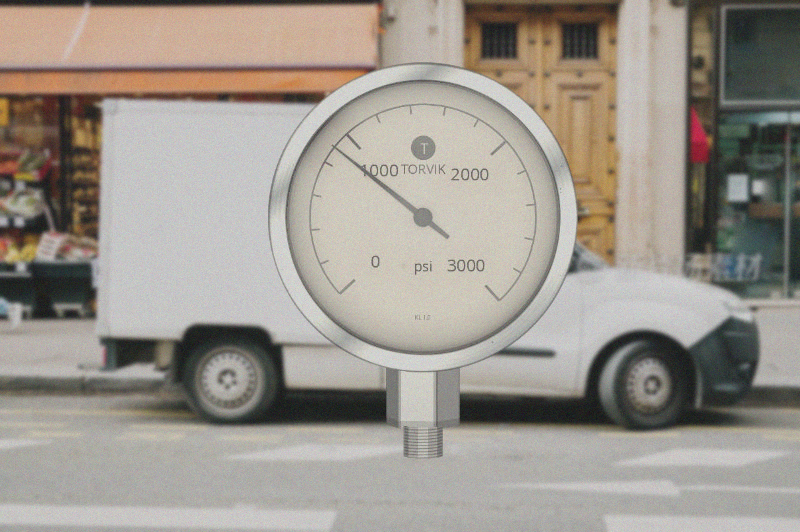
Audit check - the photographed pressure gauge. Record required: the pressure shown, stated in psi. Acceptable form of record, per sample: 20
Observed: 900
